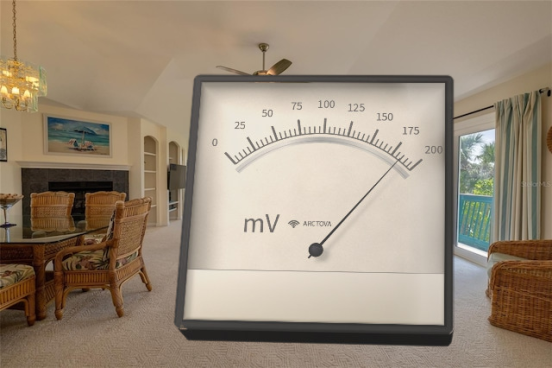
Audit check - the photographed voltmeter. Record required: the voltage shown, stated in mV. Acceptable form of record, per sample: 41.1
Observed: 185
